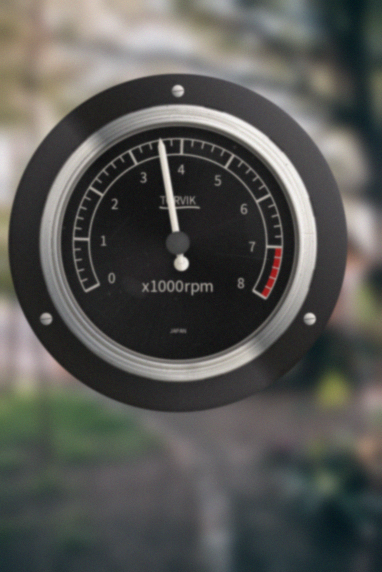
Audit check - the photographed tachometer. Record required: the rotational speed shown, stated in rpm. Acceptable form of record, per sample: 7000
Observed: 3600
